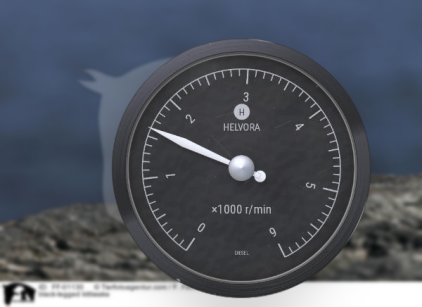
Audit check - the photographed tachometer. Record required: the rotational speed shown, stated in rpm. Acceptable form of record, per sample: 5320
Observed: 1600
